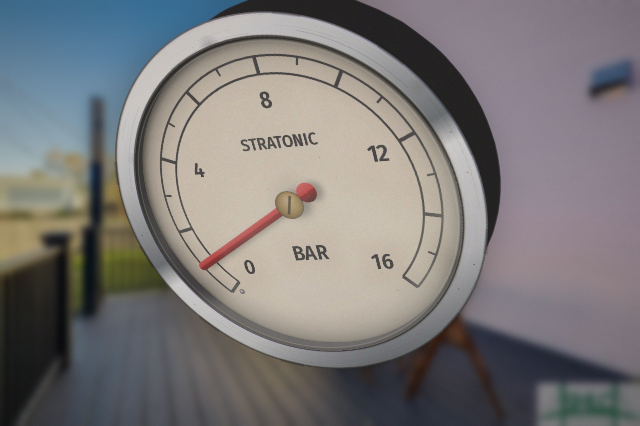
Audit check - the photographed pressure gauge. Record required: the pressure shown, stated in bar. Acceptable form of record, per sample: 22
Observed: 1
